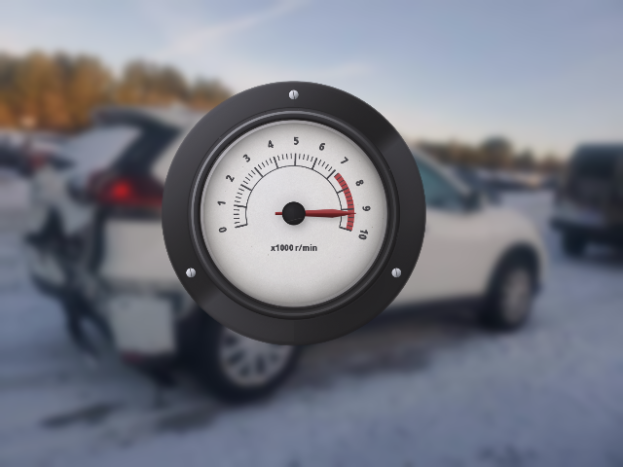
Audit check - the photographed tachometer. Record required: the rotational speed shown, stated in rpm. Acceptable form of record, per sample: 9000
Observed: 9200
